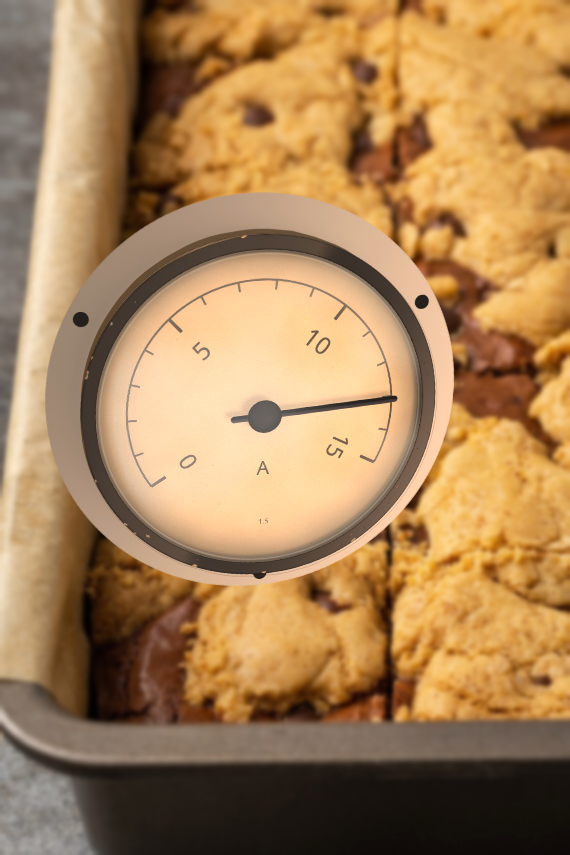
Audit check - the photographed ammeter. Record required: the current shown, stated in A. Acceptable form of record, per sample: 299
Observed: 13
